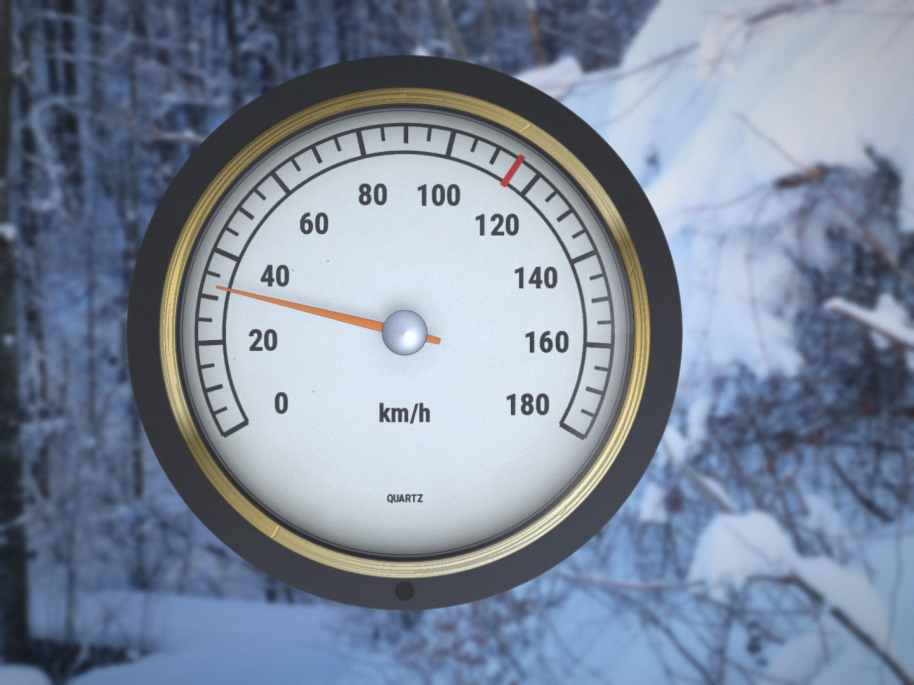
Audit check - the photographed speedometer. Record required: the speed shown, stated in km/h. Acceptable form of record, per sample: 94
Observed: 32.5
